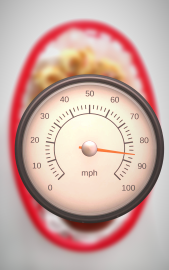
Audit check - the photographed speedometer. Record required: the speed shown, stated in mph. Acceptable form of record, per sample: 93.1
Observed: 86
